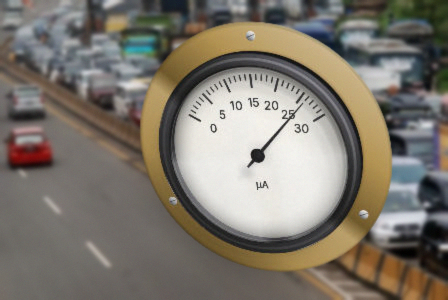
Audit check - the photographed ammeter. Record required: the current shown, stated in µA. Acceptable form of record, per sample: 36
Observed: 26
